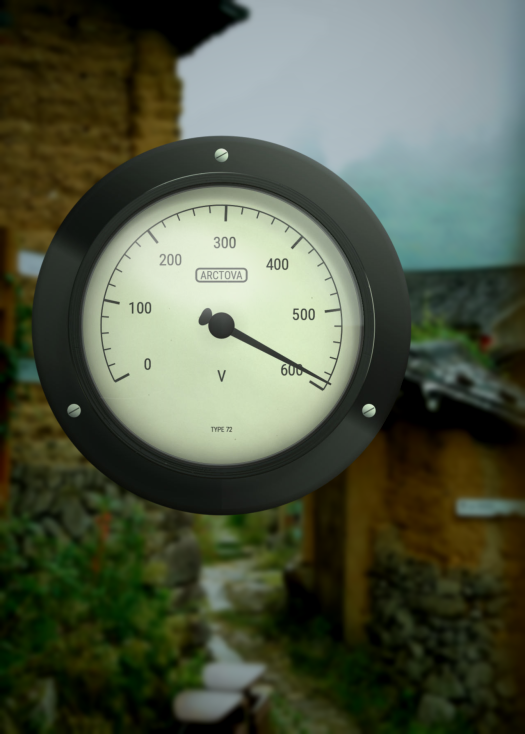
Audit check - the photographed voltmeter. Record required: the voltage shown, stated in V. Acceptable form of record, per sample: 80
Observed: 590
